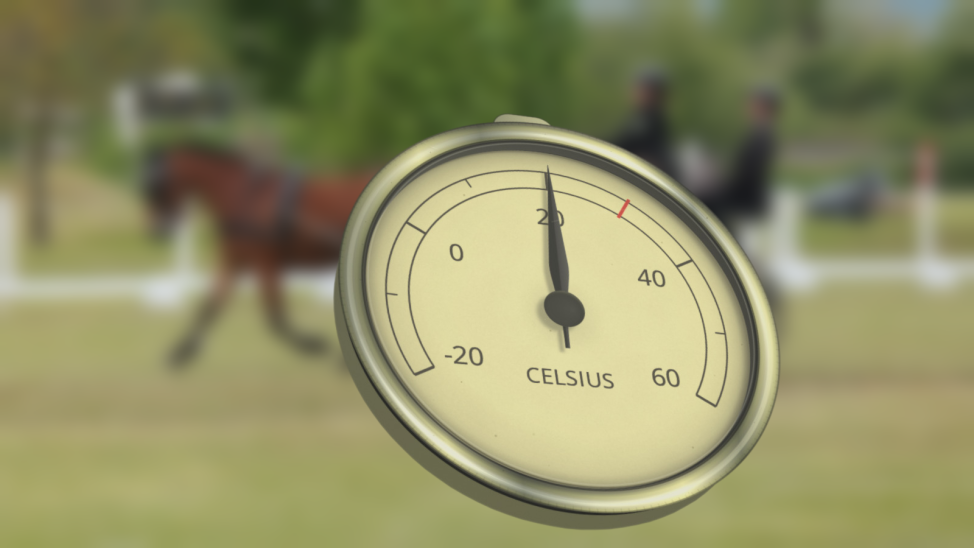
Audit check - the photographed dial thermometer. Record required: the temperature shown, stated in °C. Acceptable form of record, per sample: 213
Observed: 20
